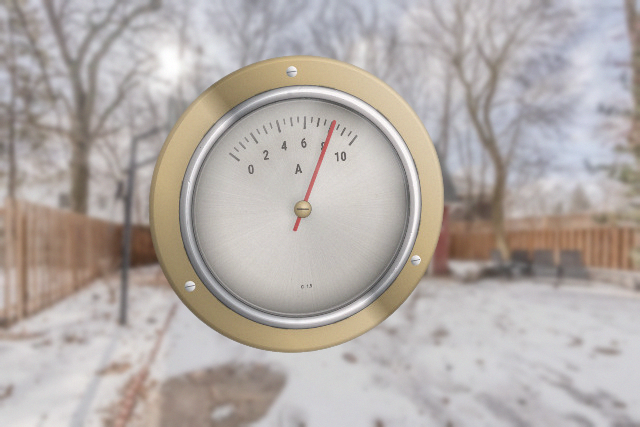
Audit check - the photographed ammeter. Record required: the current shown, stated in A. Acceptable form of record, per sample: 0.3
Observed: 8
